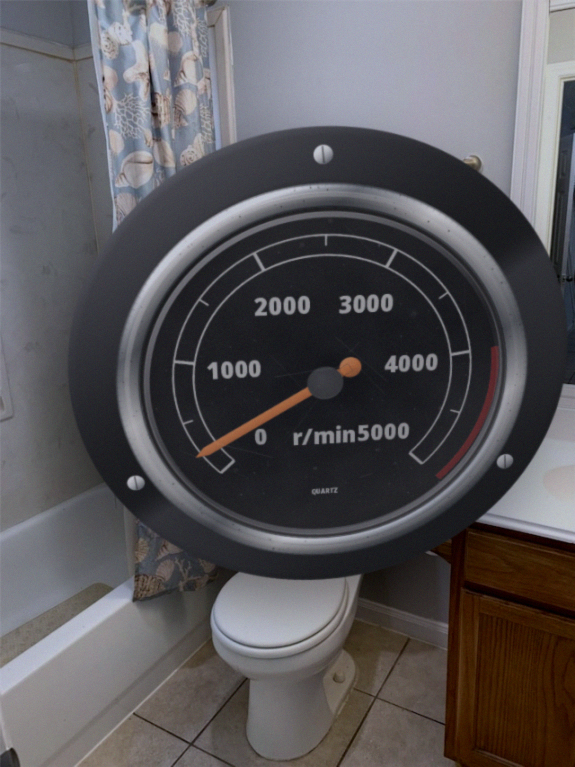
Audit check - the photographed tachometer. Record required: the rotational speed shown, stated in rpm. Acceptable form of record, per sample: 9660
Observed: 250
